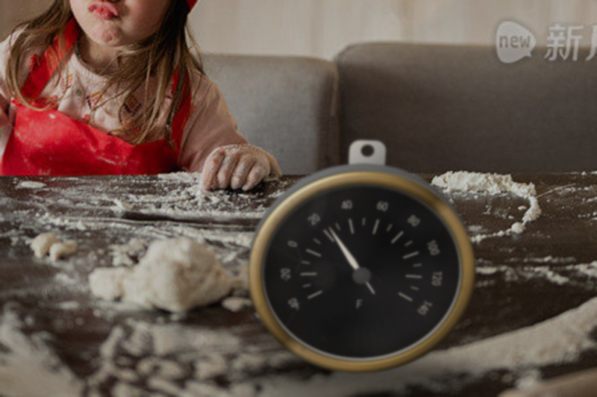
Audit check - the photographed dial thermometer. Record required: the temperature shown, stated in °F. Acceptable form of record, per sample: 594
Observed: 25
